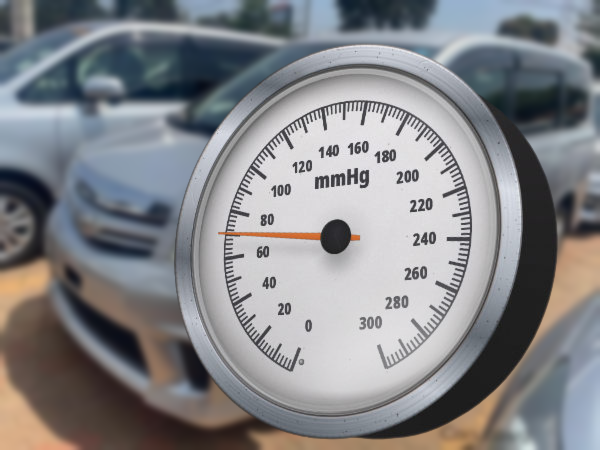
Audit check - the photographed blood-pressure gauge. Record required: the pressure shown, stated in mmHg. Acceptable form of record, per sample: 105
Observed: 70
